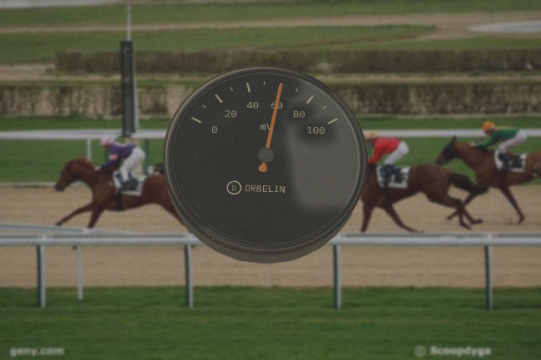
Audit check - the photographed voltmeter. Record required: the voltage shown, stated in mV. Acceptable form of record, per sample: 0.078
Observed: 60
